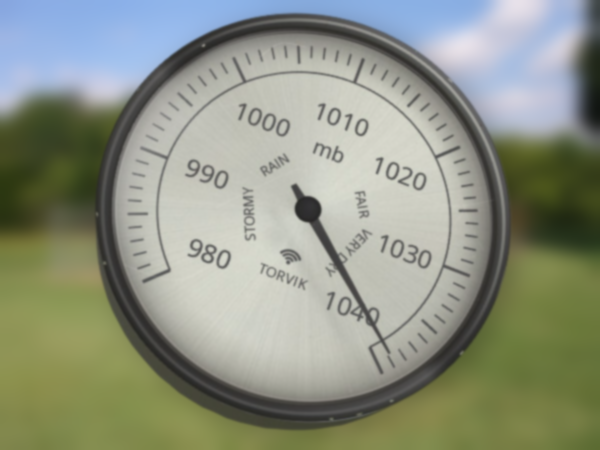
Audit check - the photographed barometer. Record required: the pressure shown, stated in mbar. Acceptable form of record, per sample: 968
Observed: 1039
